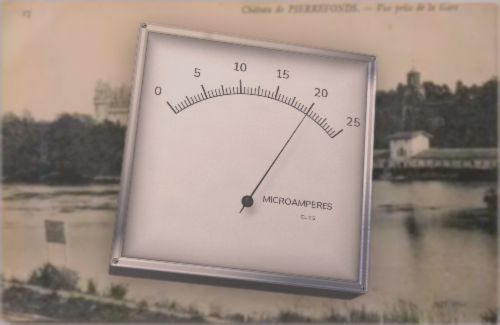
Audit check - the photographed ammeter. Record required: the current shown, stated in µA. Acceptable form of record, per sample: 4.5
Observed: 20
